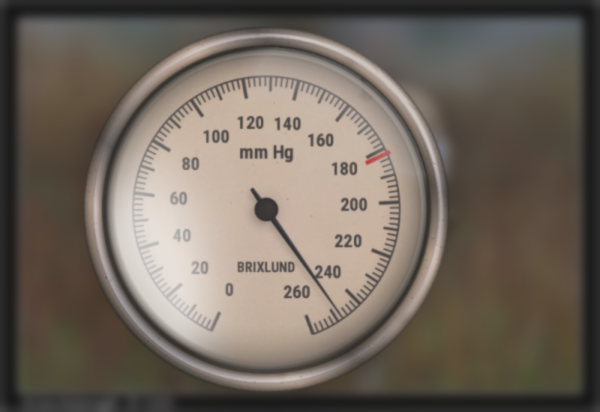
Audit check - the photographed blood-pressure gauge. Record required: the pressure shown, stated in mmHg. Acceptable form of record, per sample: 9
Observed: 248
